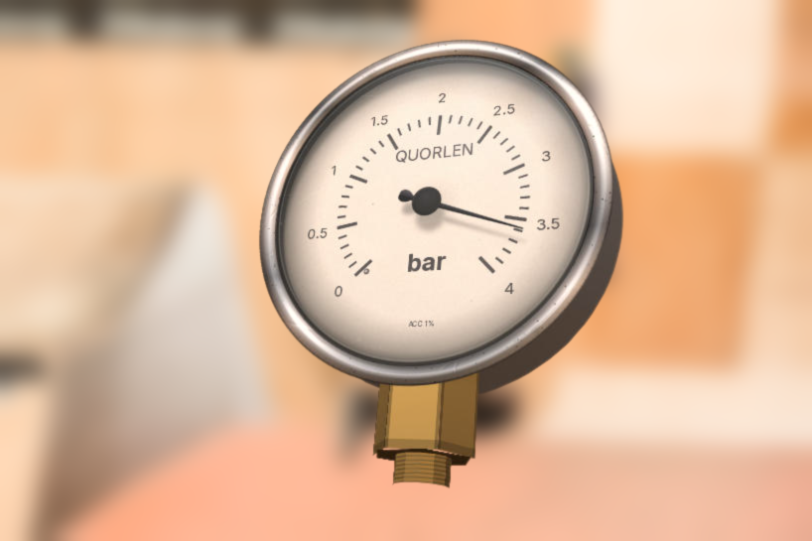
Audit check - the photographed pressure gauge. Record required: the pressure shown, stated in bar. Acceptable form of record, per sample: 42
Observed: 3.6
